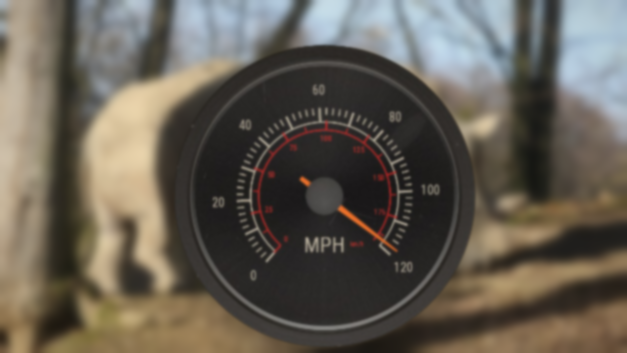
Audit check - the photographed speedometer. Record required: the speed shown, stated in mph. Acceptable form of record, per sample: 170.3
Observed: 118
